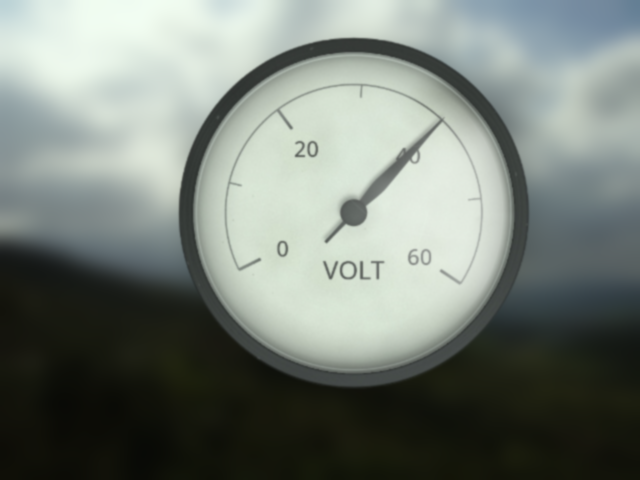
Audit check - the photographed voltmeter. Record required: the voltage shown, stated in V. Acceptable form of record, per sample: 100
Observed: 40
